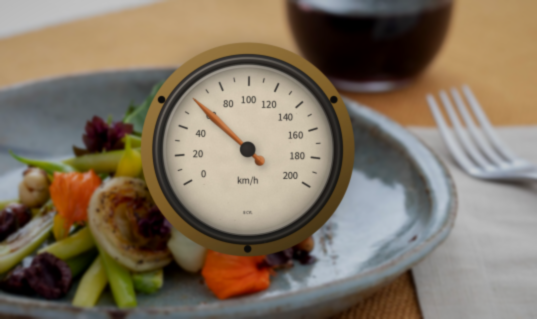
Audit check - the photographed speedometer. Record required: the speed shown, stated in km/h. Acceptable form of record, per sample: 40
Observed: 60
